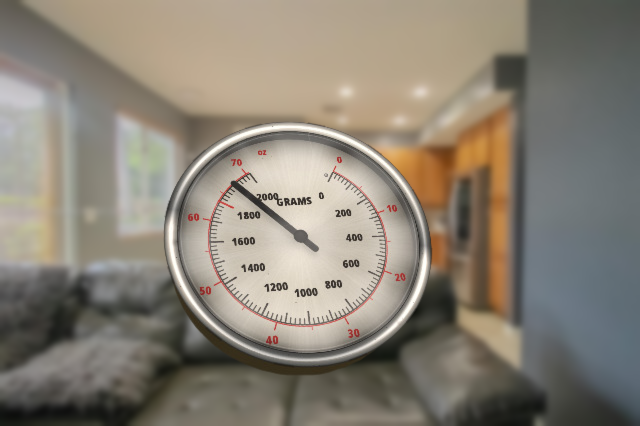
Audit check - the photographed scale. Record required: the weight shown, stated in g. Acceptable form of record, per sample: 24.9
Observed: 1900
